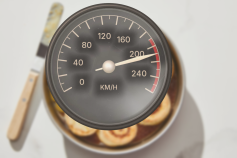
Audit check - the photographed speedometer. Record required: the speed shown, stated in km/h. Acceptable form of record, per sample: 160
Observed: 210
